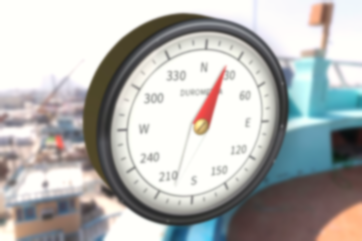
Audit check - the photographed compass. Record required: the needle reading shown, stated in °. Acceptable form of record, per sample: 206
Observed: 20
